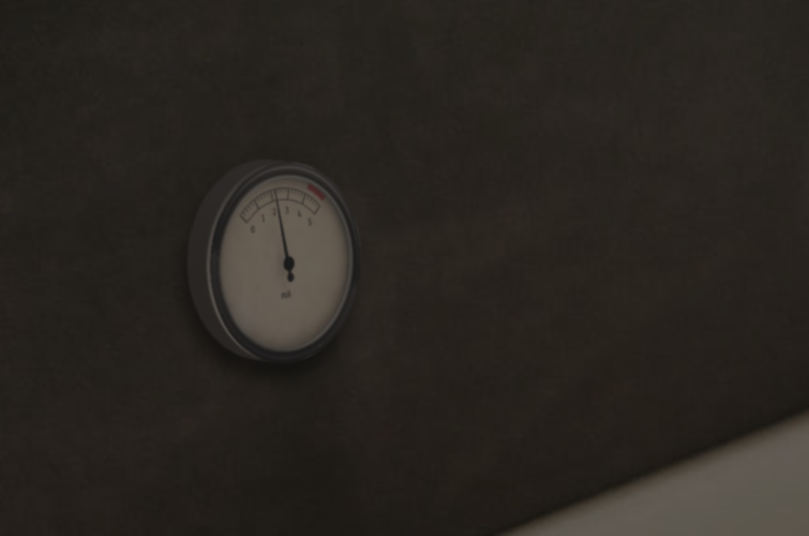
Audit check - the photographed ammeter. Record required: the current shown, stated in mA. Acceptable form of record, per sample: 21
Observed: 2
